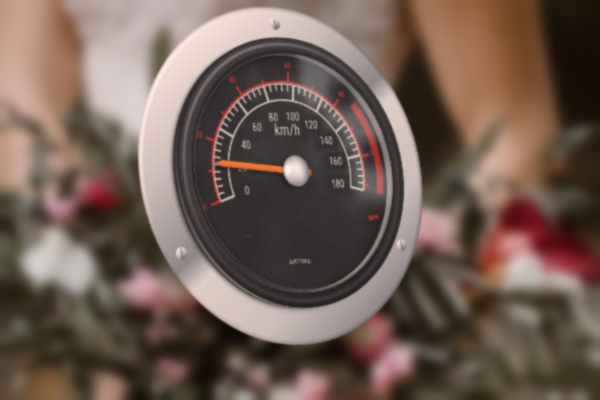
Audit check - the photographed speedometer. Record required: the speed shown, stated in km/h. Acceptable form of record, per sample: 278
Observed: 20
